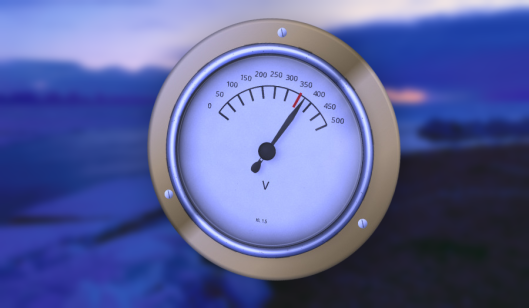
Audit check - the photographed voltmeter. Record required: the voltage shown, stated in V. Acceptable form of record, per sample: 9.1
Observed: 375
